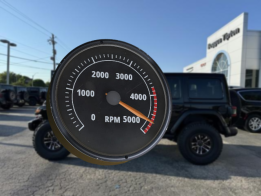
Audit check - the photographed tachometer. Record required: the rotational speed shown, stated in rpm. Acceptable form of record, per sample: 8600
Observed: 4700
